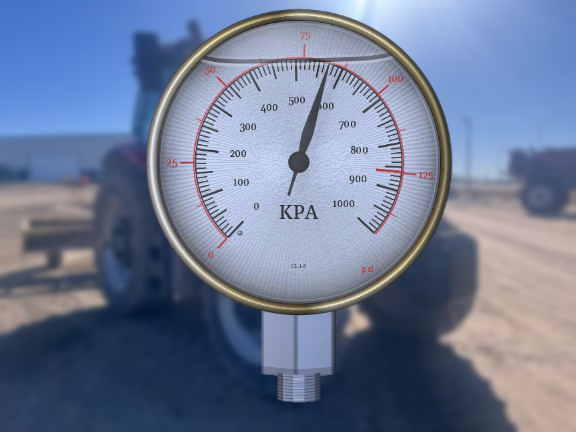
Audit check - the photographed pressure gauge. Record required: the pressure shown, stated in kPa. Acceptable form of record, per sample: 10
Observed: 570
